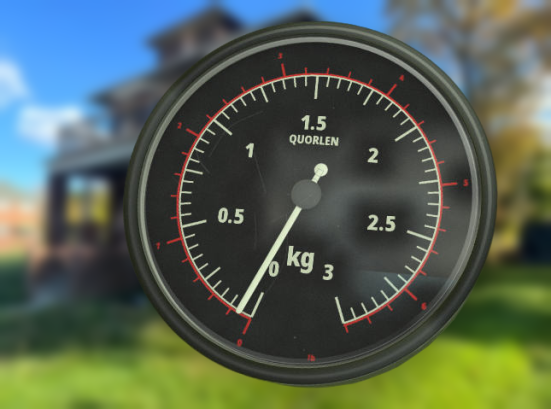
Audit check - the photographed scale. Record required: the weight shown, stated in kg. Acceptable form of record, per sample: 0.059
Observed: 0.05
